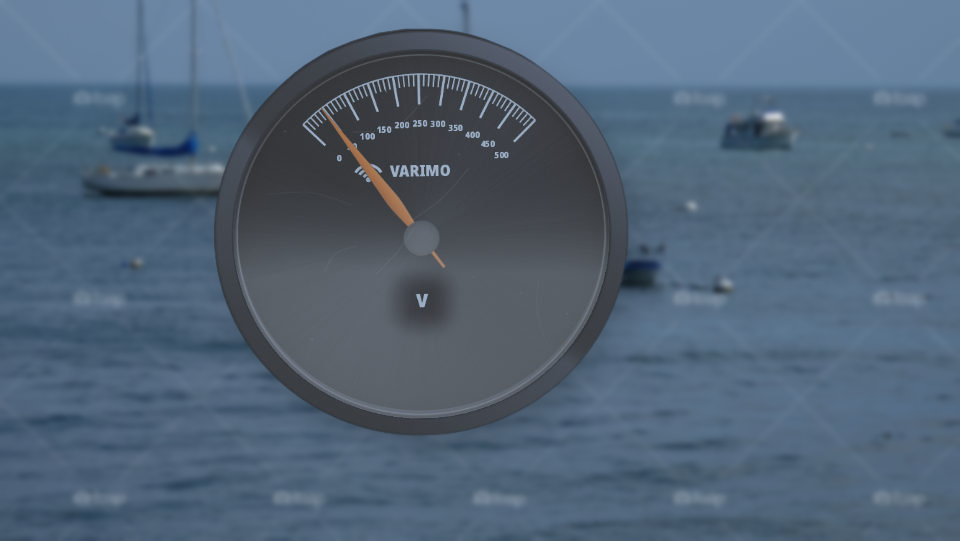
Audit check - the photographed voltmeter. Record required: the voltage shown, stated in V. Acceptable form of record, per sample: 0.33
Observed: 50
